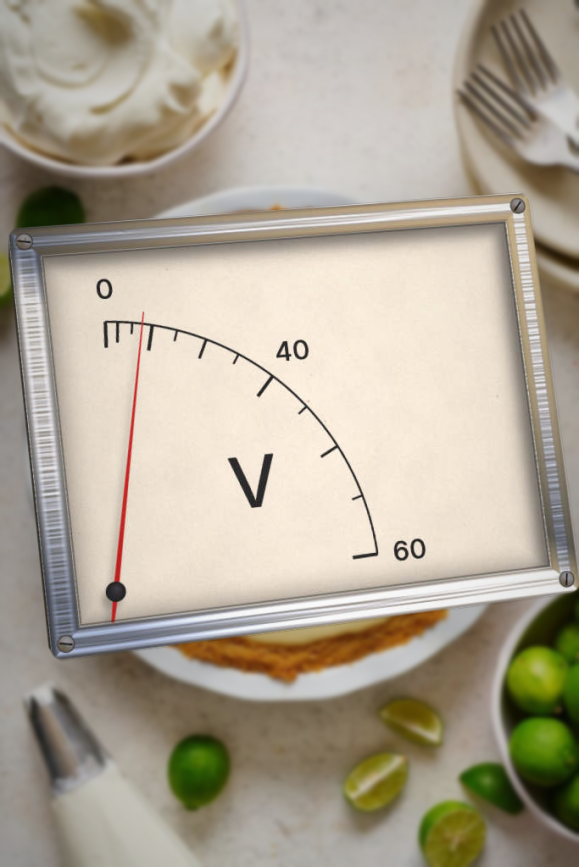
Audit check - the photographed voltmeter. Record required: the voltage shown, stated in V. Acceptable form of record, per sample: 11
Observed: 17.5
